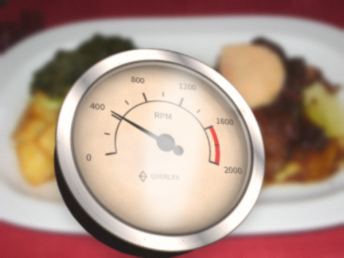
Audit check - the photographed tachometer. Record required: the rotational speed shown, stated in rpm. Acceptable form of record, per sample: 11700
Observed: 400
